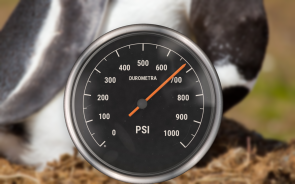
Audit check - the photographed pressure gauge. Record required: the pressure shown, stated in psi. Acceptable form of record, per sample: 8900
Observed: 675
